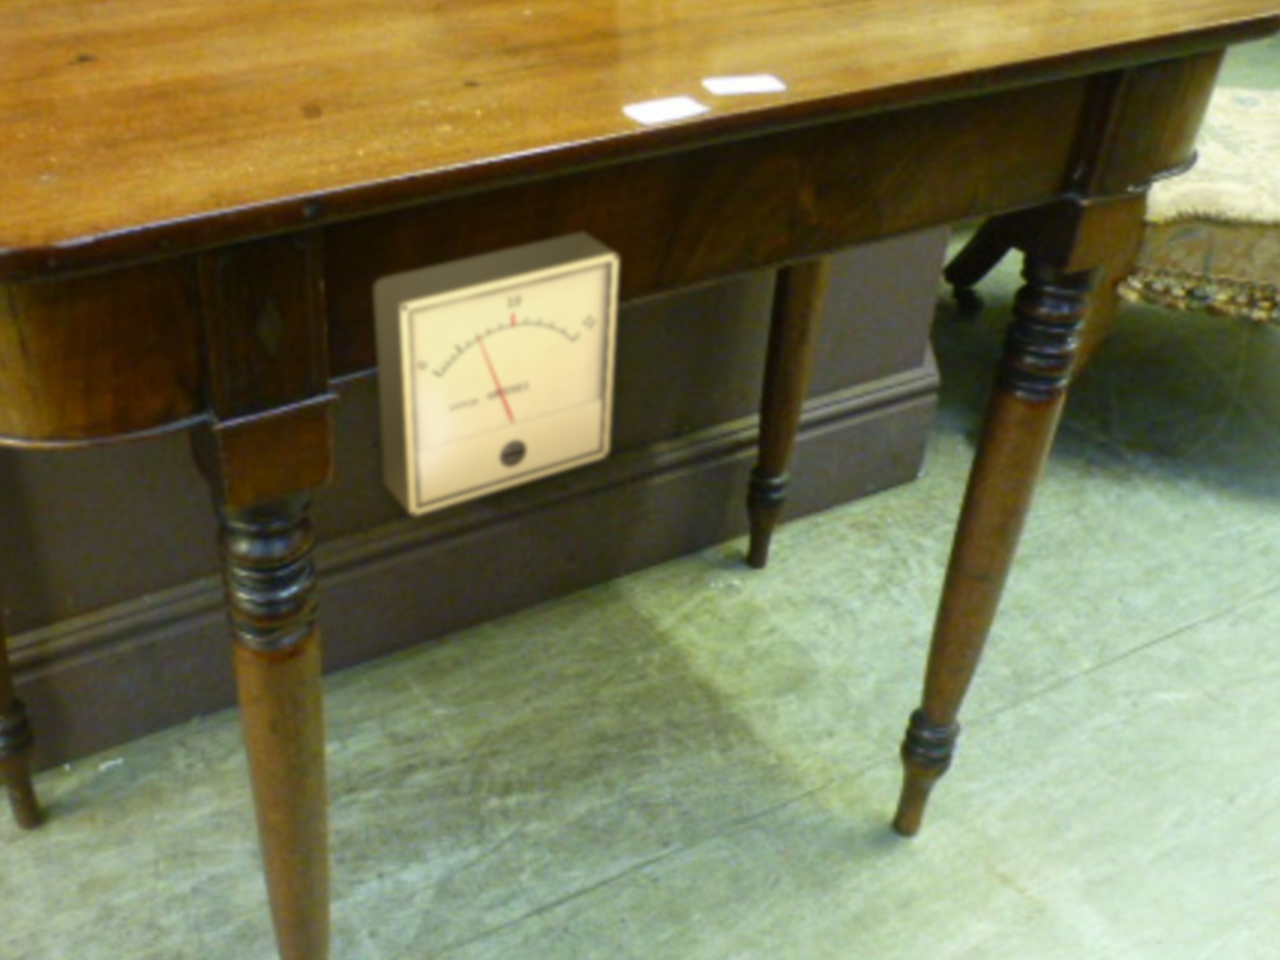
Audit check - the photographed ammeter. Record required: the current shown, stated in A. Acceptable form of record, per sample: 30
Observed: 7
